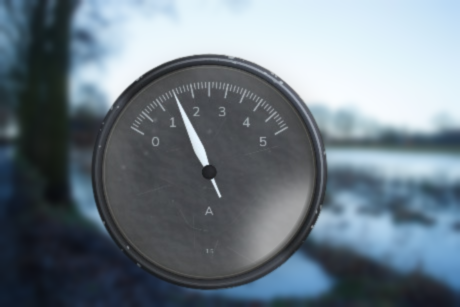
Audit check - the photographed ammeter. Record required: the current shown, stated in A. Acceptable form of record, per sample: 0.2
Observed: 1.5
